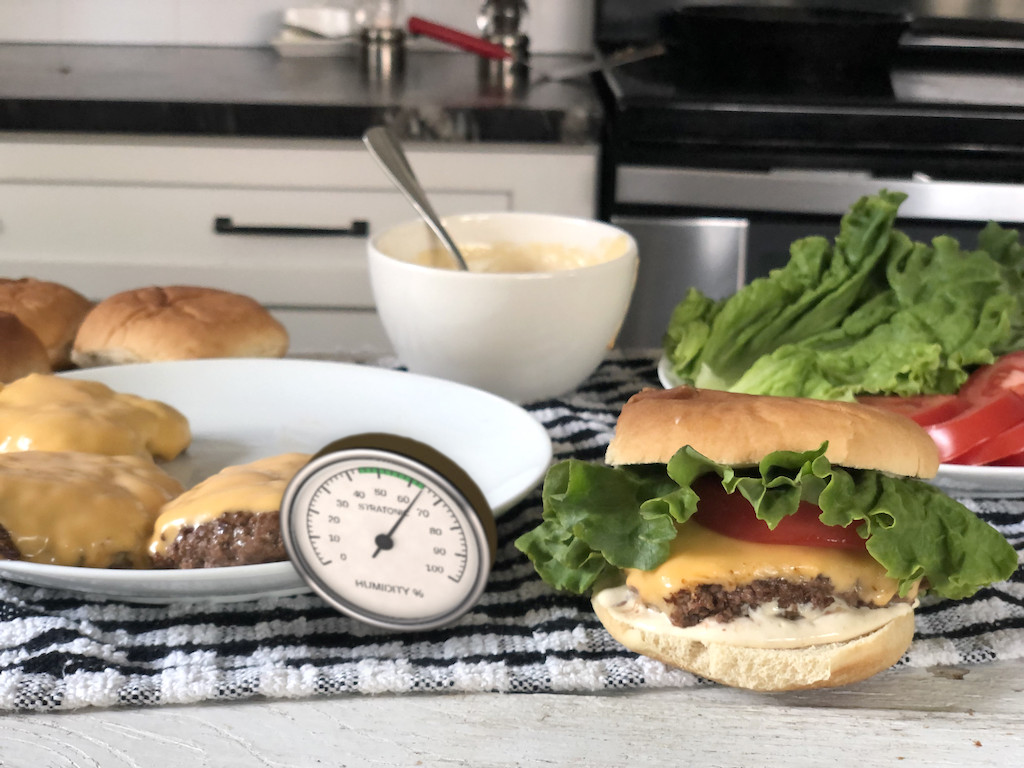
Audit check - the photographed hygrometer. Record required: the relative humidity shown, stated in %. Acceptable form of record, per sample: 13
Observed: 64
